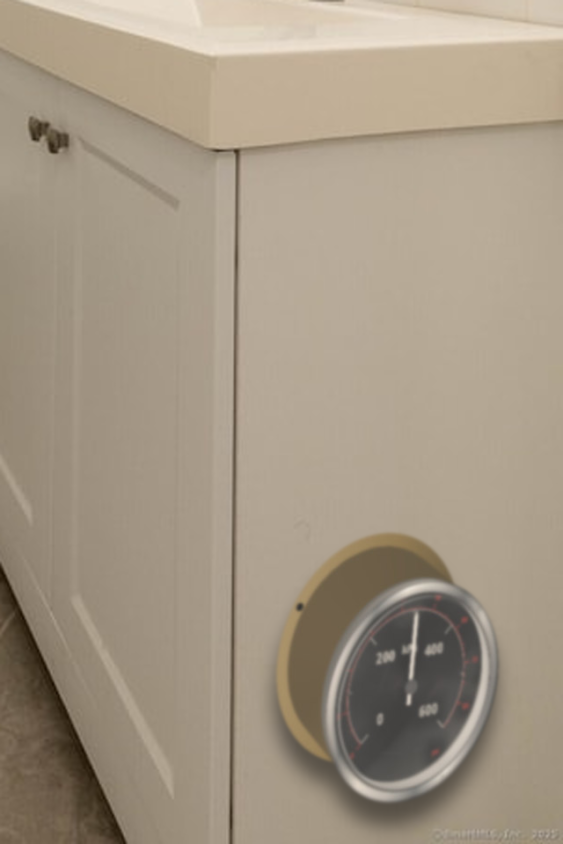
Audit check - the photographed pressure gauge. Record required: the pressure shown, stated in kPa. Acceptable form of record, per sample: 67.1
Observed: 300
